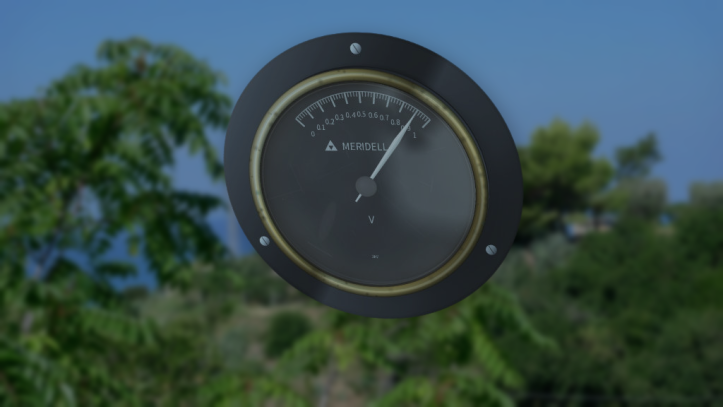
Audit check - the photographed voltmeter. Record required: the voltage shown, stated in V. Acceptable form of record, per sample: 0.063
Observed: 0.9
